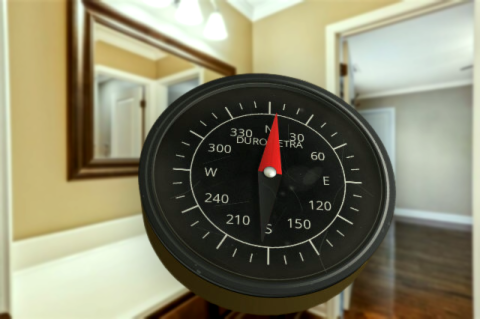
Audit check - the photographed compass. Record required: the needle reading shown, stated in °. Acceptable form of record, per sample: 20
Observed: 5
